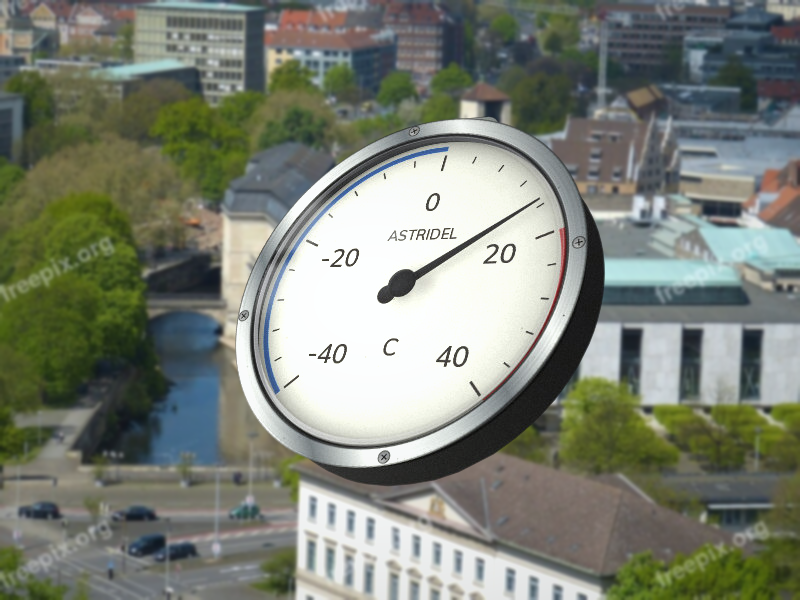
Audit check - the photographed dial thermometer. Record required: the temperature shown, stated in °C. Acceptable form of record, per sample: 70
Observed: 16
